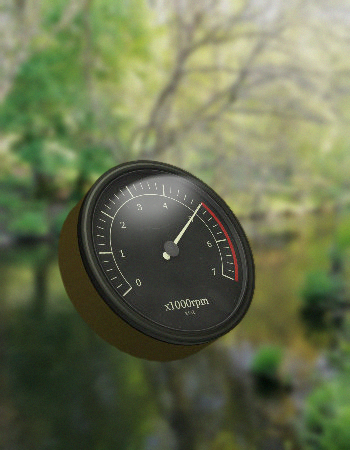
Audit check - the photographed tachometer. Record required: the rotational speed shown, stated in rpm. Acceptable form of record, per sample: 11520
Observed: 5000
